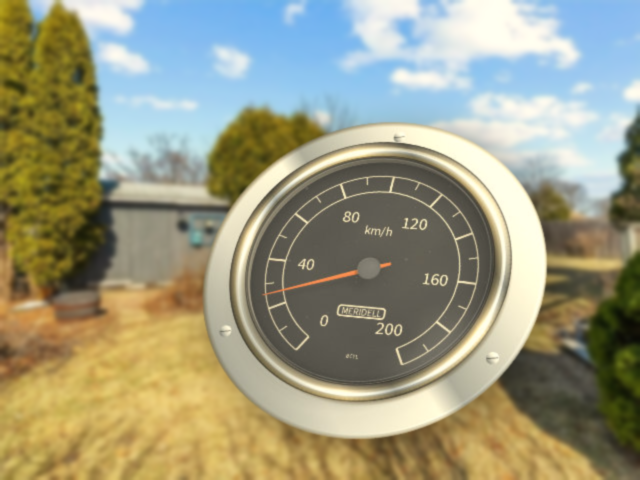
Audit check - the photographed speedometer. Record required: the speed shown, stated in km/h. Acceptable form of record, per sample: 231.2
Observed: 25
